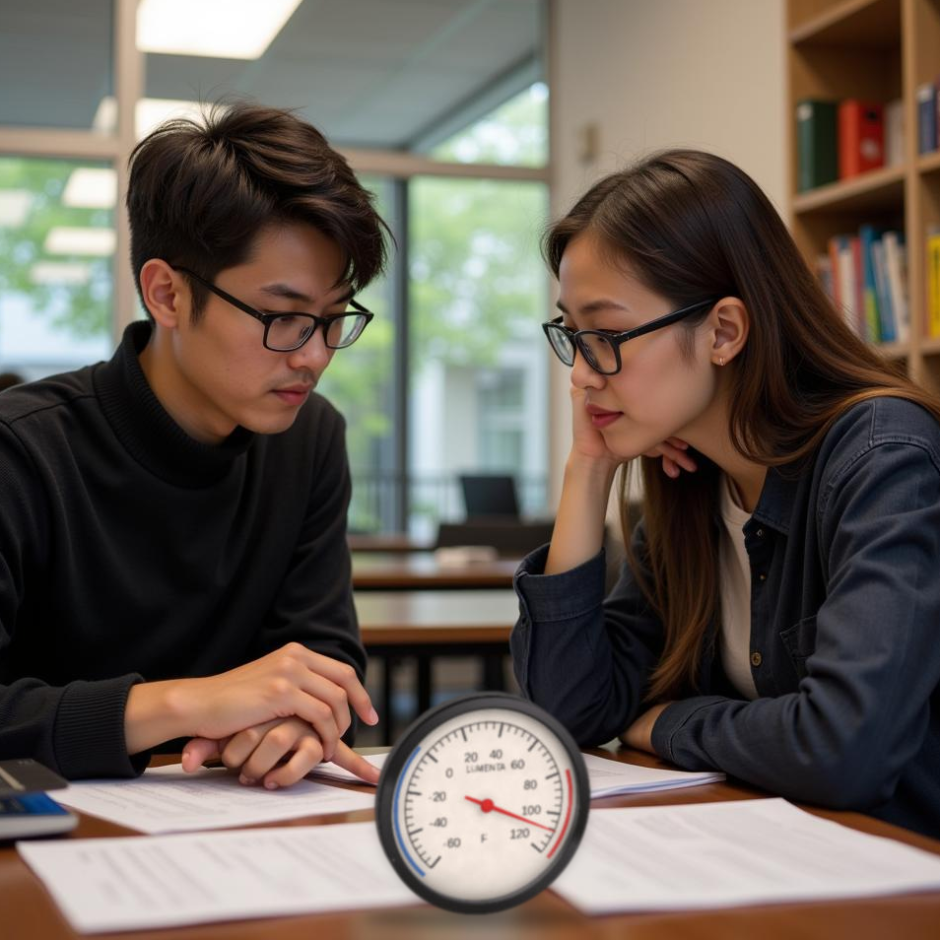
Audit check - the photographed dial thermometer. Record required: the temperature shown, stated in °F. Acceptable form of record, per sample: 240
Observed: 108
